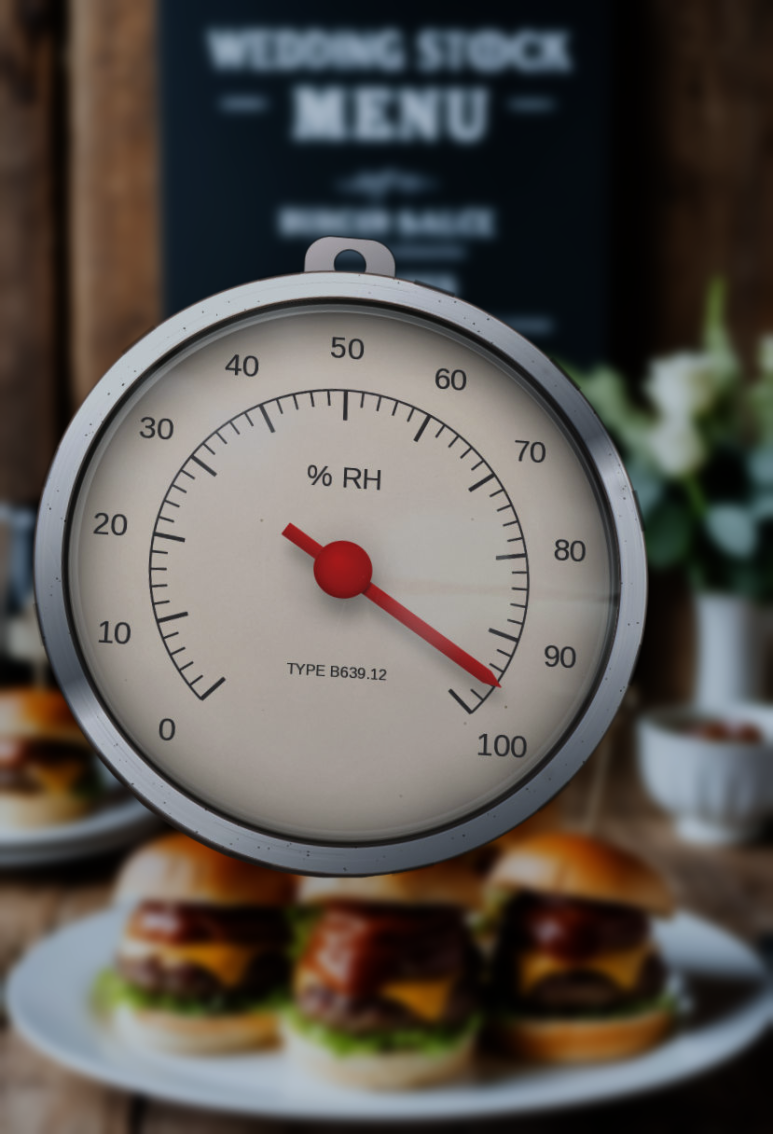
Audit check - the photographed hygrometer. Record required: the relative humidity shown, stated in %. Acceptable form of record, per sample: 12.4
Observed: 96
